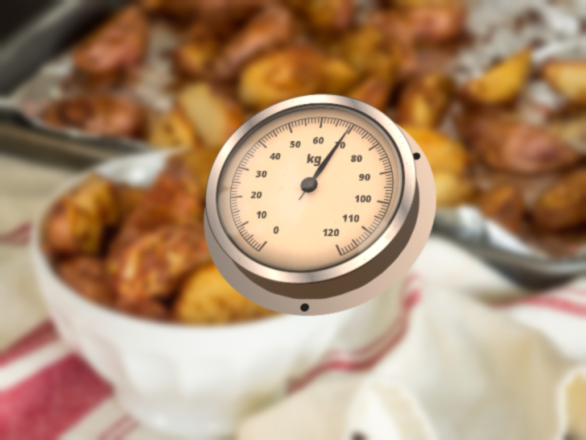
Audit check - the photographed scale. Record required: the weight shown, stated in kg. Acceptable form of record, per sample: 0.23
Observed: 70
